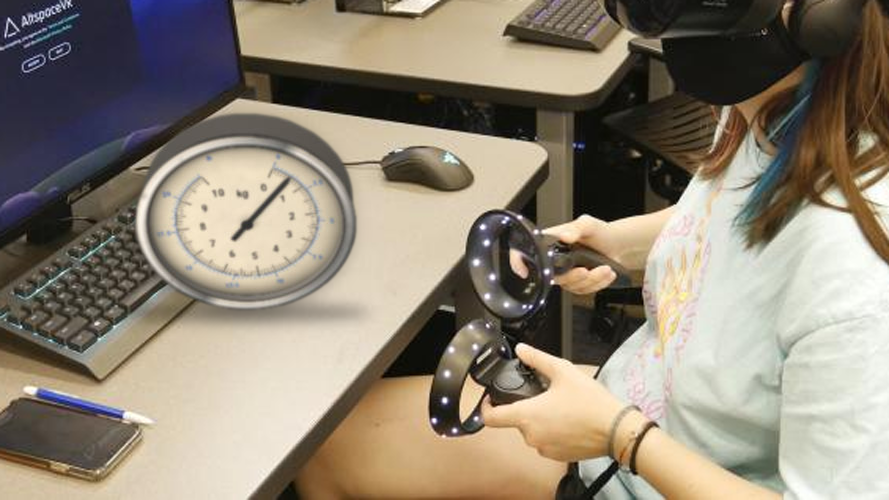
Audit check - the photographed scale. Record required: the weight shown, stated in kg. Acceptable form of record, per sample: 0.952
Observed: 0.5
